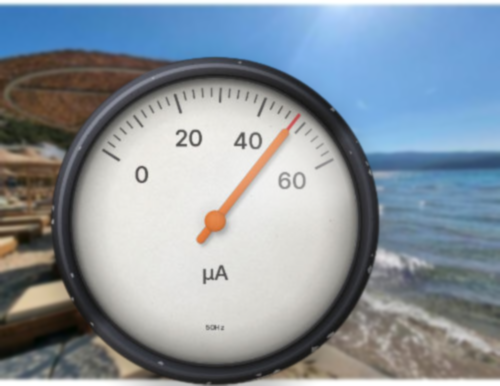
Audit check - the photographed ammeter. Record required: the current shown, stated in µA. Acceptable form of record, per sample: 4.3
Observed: 48
